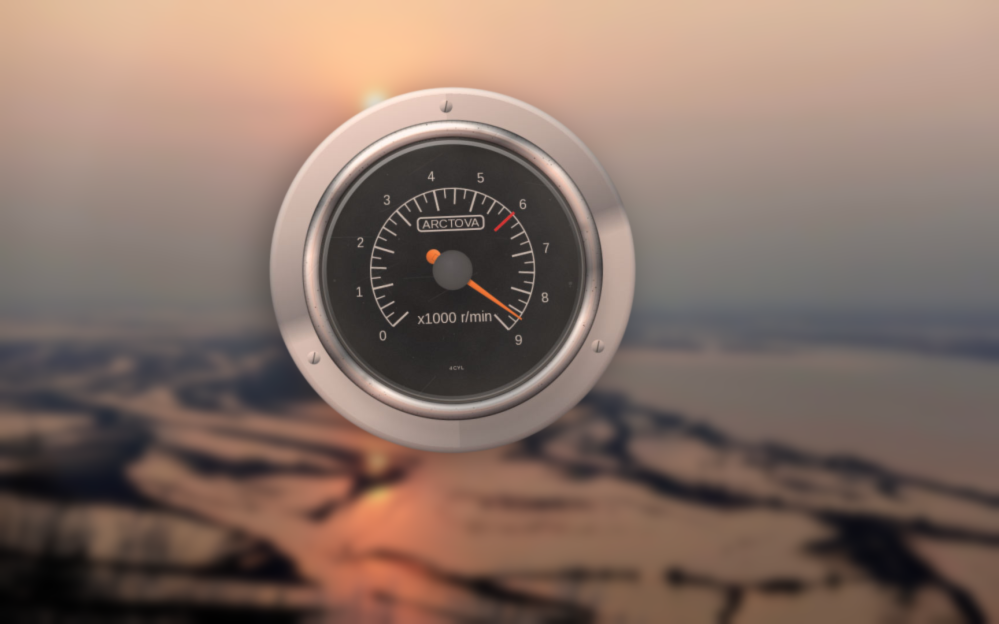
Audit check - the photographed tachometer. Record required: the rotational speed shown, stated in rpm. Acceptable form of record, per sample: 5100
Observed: 8625
